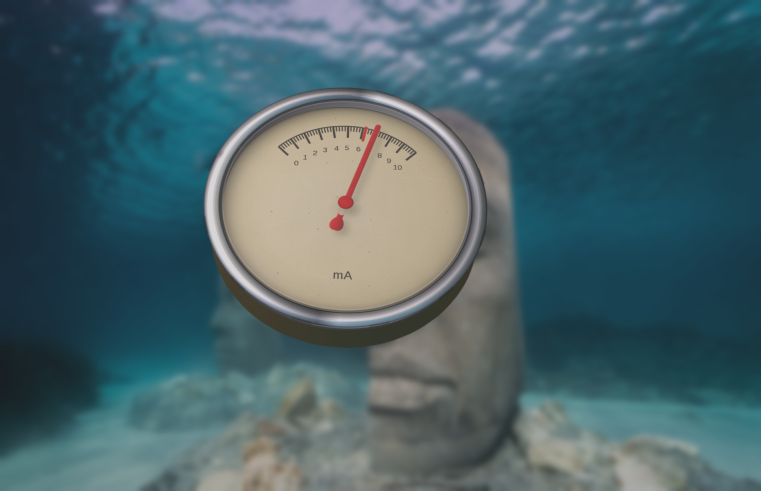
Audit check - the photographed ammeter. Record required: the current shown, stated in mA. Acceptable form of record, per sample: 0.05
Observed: 7
